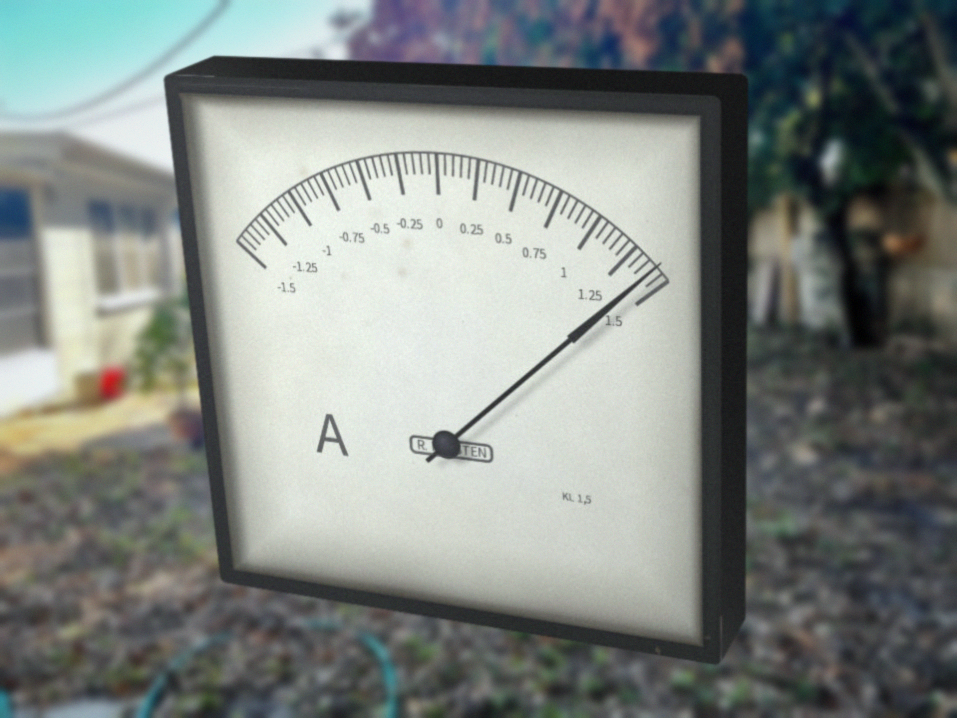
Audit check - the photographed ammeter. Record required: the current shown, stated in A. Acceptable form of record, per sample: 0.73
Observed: 1.4
